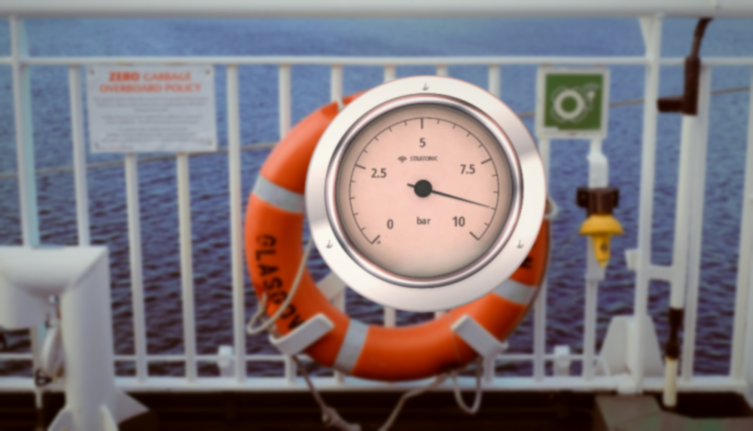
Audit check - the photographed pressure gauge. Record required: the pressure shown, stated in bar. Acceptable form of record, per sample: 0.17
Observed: 9
